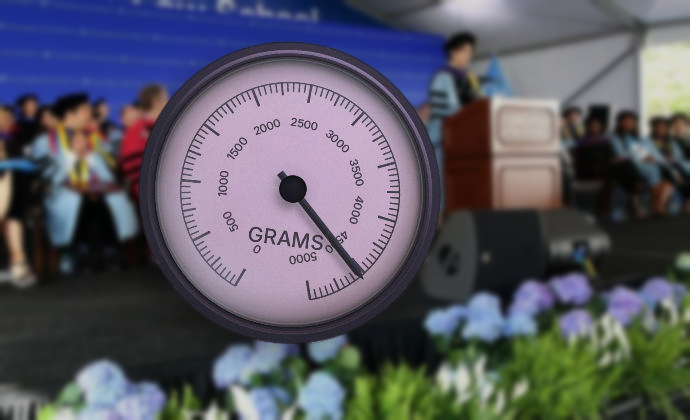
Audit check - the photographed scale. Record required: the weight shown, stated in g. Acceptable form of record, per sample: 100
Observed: 4550
